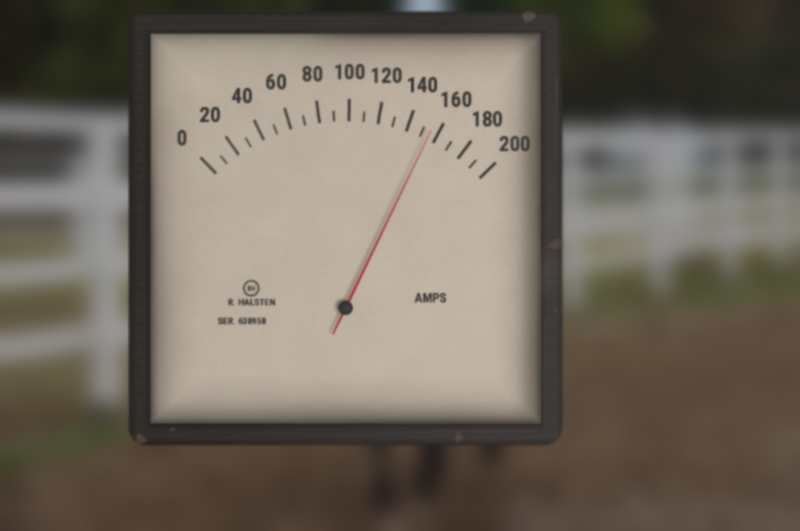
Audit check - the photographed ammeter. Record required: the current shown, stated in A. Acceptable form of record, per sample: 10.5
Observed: 155
